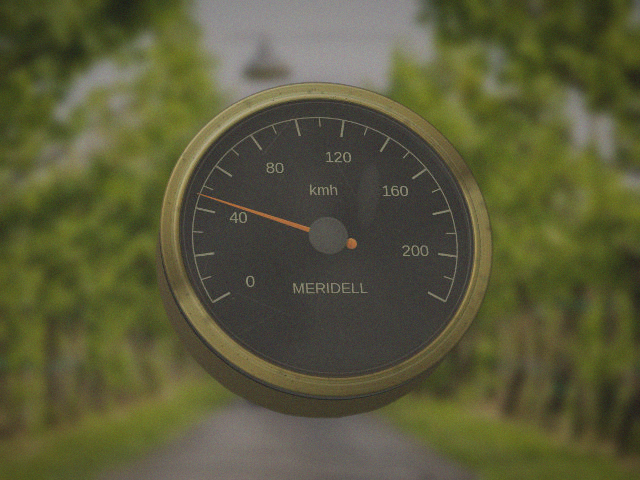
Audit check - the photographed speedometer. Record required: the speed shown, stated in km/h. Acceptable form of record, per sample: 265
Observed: 45
